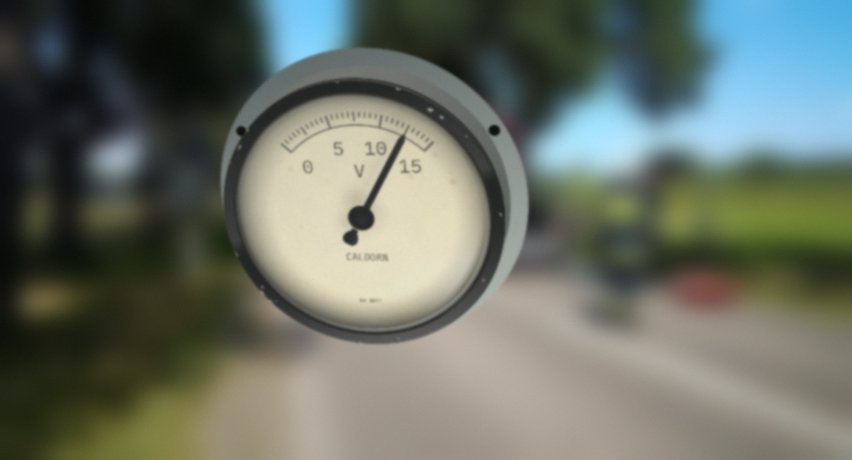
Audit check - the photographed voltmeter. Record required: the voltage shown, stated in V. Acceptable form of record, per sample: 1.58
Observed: 12.5
